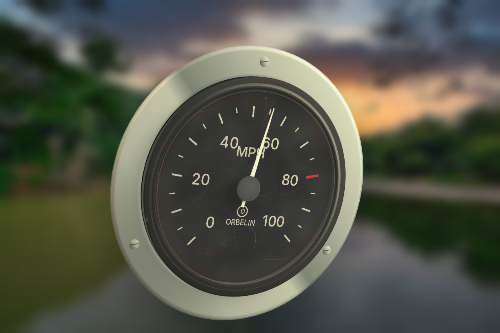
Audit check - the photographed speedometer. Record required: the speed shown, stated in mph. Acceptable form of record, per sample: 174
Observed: 55
